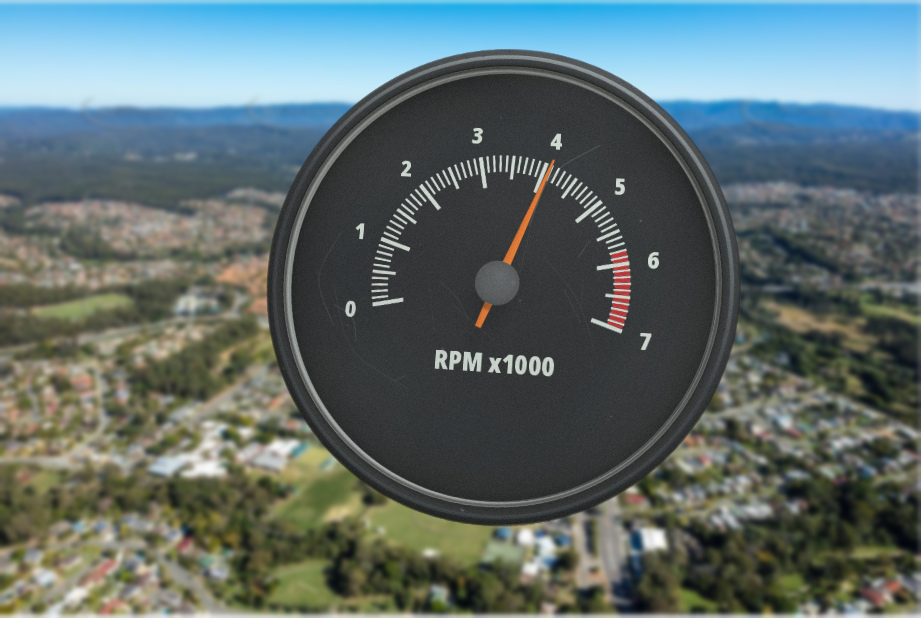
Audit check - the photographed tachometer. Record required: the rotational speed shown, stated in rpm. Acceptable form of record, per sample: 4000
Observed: 4100
